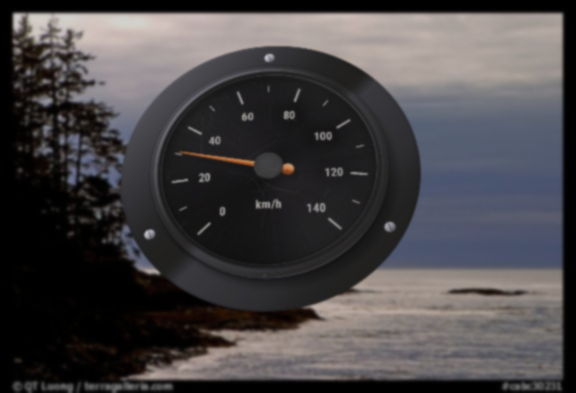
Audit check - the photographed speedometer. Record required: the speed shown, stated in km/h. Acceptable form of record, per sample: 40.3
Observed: 30
